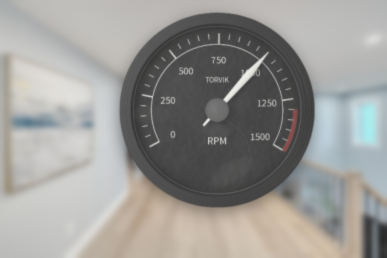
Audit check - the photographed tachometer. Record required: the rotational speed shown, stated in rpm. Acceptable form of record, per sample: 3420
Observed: 1000
